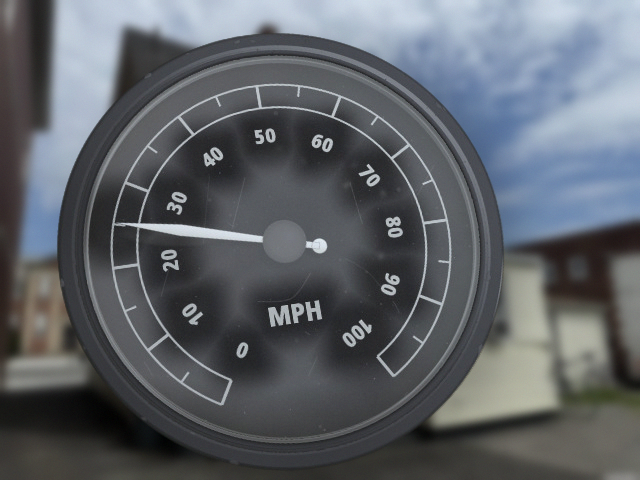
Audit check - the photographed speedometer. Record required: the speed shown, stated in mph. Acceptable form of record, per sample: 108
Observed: 25
